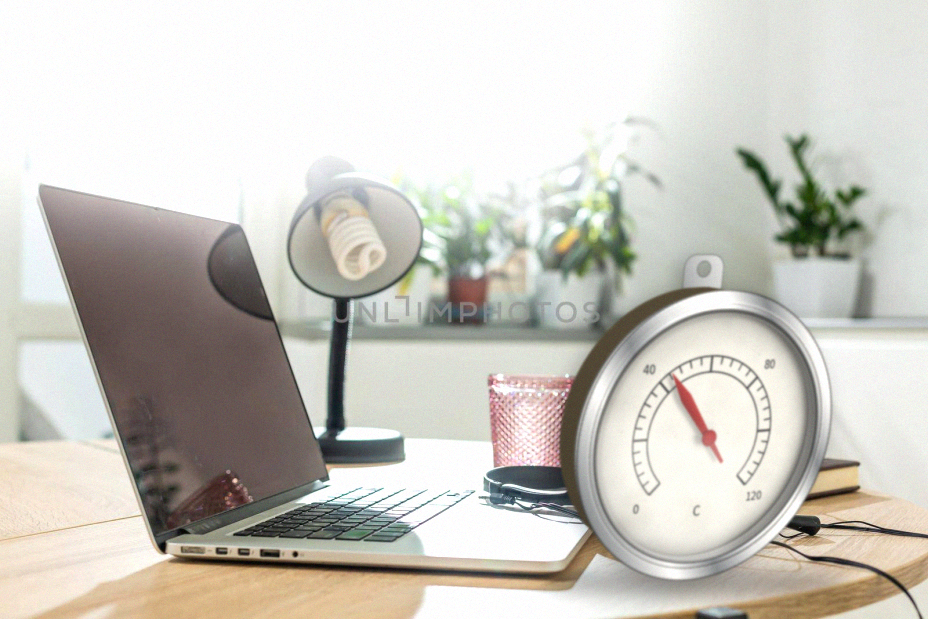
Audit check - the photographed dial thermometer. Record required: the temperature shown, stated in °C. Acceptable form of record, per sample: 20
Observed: 44
